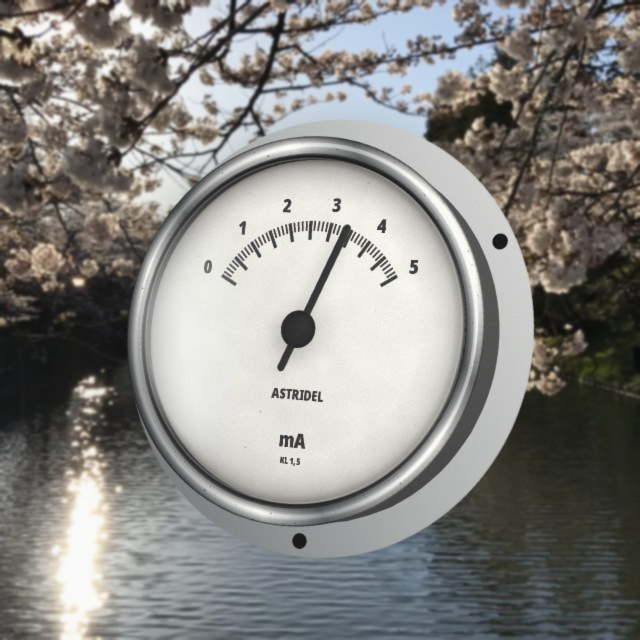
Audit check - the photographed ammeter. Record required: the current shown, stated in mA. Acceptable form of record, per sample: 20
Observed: 3.5
